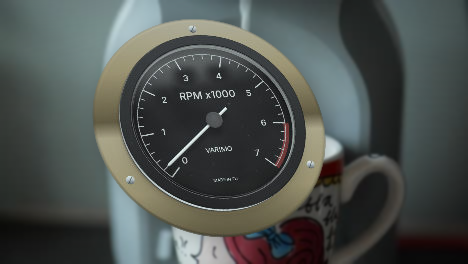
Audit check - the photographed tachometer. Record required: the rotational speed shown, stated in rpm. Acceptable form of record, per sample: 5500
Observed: 200
